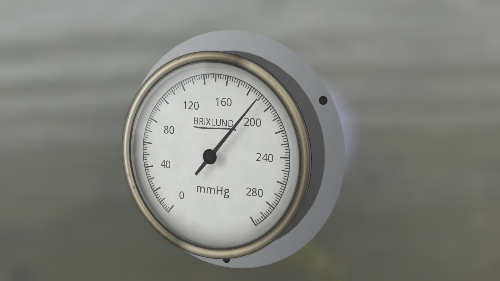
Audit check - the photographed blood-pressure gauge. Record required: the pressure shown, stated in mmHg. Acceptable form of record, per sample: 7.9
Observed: 190
